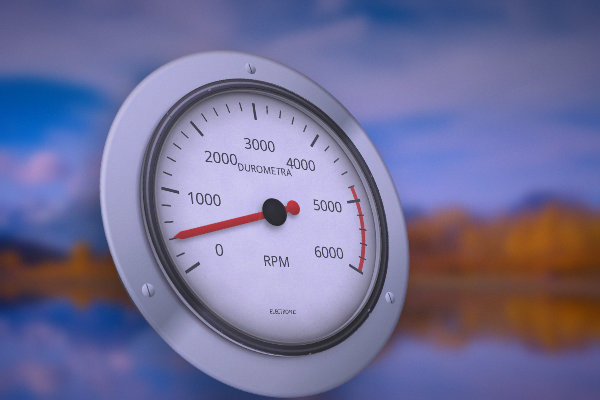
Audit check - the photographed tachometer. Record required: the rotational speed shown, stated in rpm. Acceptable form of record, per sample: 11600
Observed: 400
